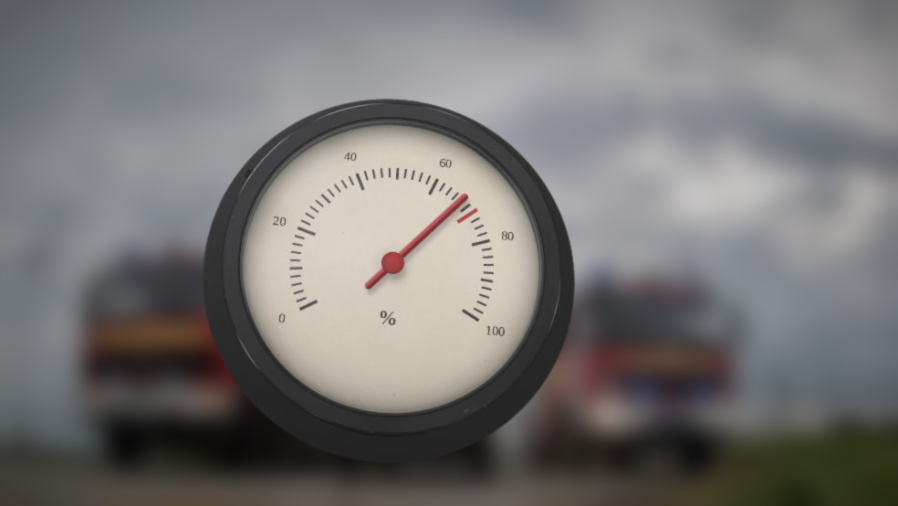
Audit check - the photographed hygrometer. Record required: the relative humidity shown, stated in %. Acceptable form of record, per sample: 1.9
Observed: 68
